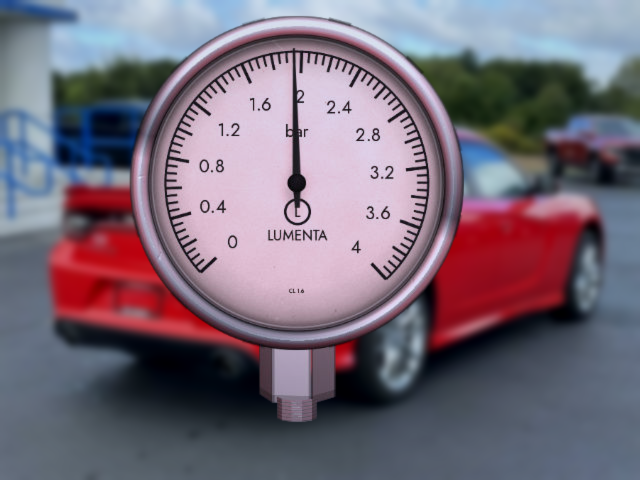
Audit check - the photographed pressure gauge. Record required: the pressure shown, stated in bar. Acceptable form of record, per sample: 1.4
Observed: 1.95
